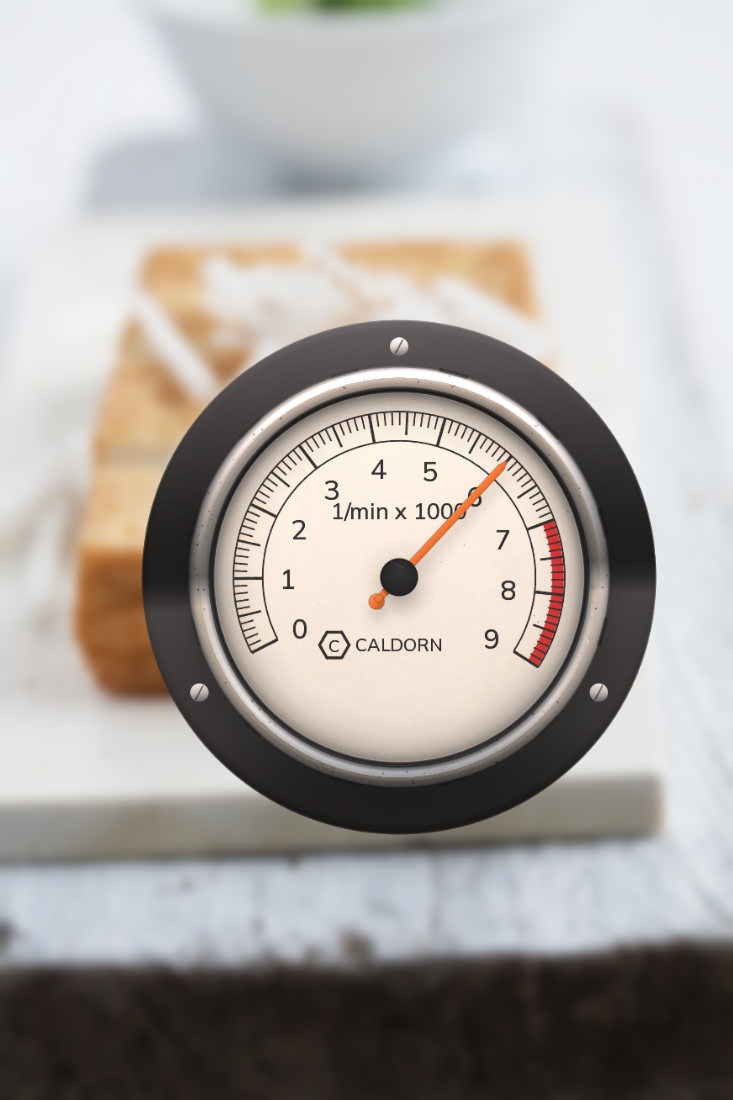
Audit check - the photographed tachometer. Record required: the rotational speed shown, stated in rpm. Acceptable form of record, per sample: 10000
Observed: 6000
